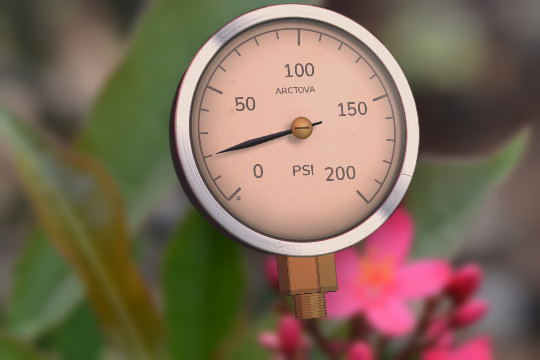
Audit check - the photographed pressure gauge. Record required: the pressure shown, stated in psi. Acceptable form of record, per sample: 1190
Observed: 20
